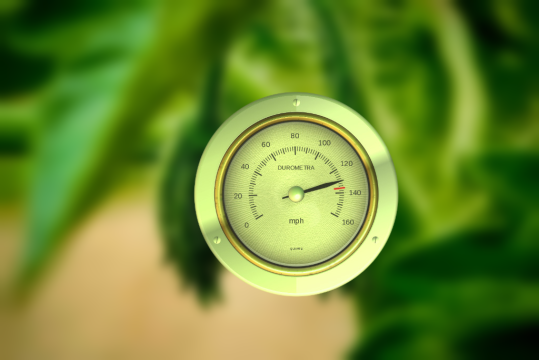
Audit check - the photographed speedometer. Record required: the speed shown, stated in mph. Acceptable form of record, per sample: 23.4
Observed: 130
